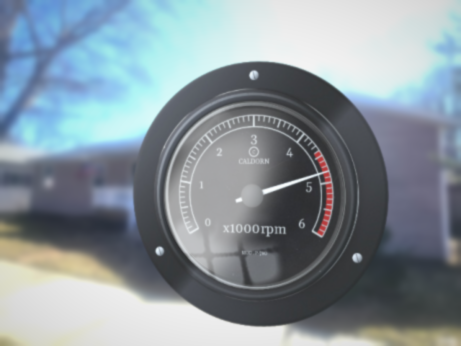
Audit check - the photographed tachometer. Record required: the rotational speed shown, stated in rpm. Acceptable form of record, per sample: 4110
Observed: 4800
